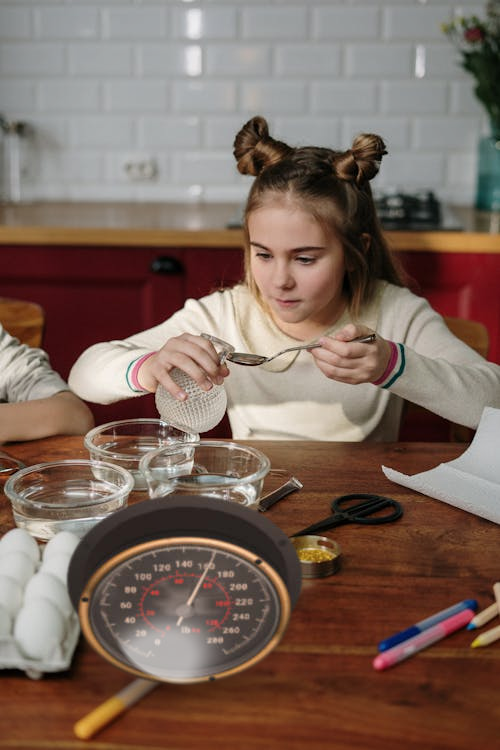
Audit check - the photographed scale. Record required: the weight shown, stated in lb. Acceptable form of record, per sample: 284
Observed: 160
